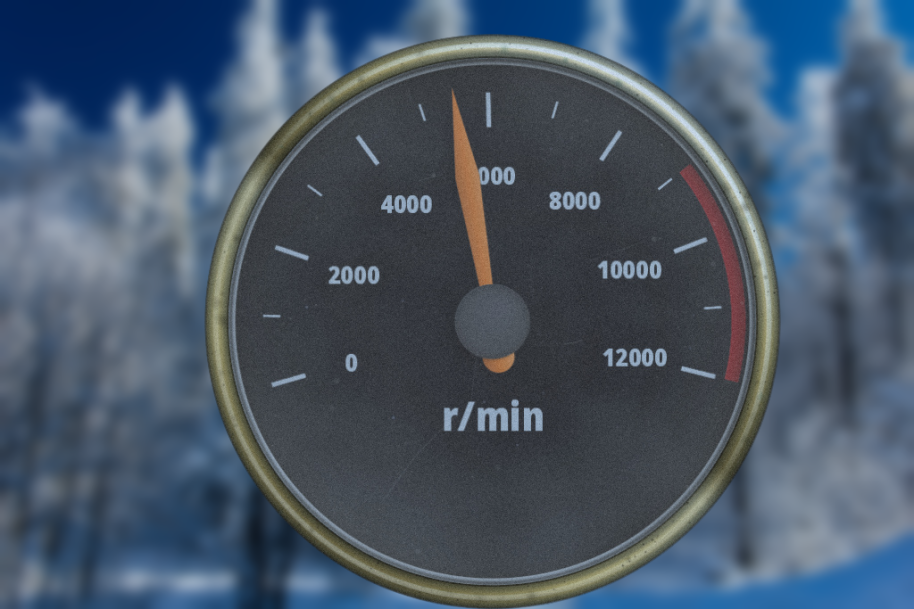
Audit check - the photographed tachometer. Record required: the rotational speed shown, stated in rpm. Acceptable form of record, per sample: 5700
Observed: 5500
